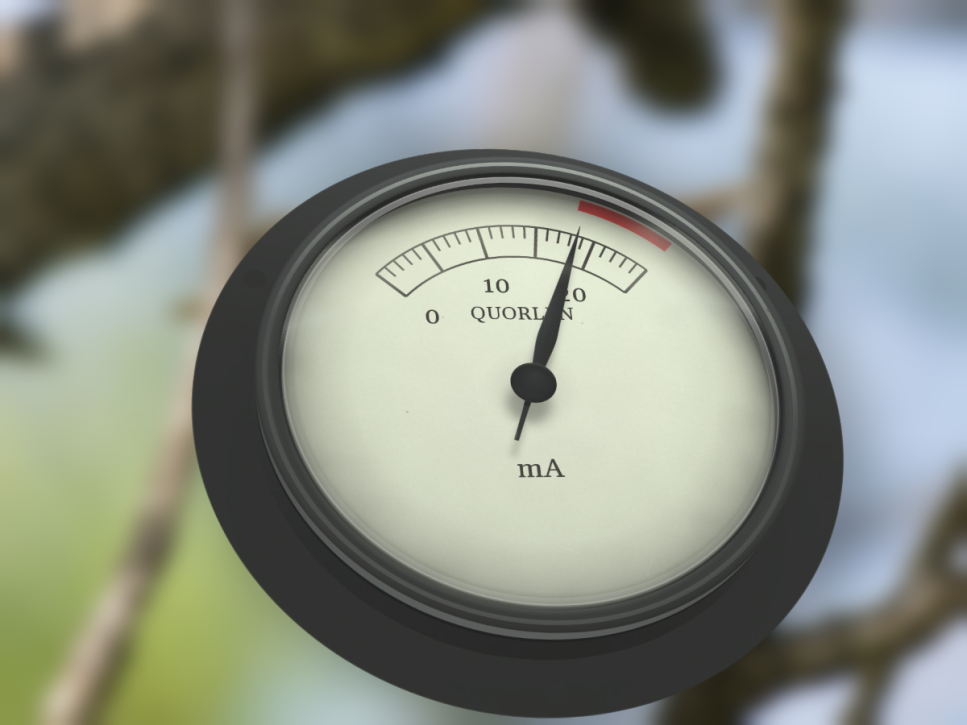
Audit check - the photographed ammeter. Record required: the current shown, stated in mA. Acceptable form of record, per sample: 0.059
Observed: 18.5
